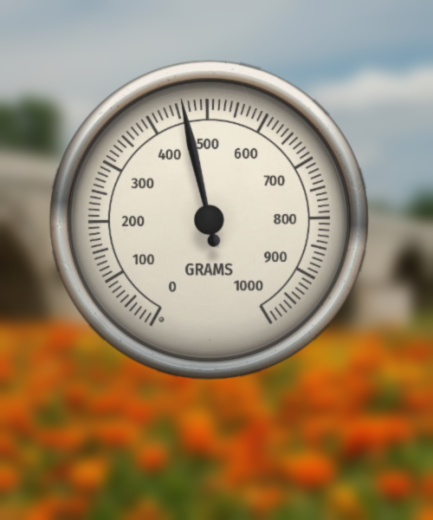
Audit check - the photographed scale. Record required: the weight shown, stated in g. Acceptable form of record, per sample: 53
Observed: 460
